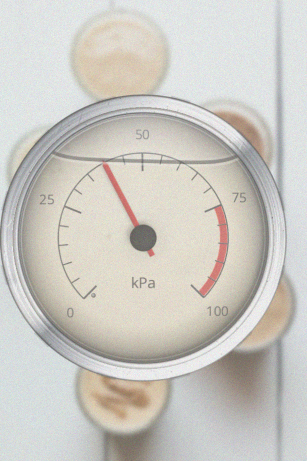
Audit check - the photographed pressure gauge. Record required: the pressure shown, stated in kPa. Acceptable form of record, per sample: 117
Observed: 40
